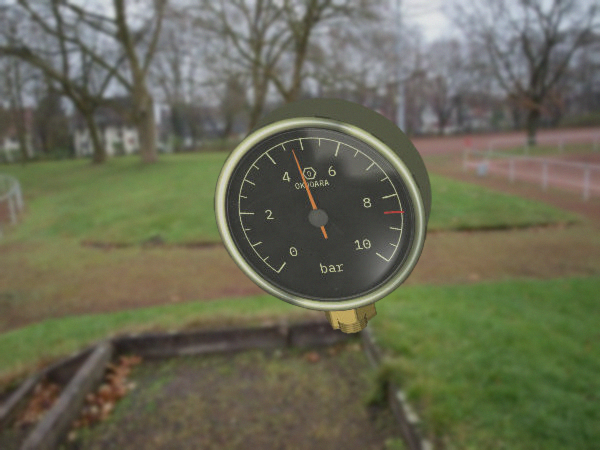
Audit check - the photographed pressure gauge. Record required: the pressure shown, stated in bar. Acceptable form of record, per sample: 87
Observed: 4.75
